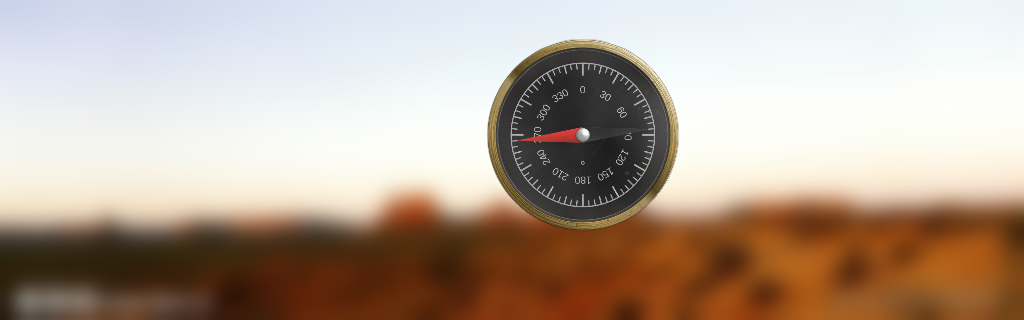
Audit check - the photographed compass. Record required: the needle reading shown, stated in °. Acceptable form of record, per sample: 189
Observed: 265
